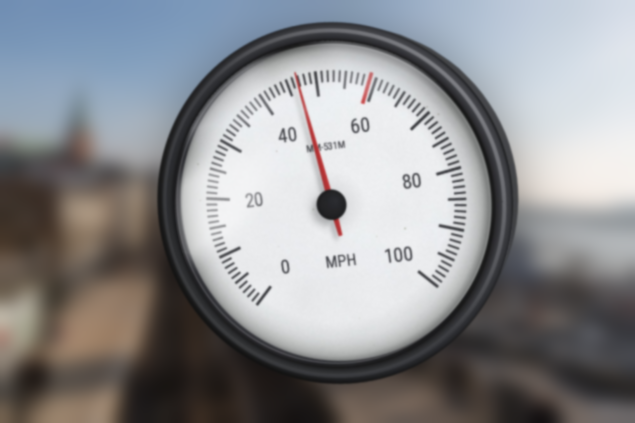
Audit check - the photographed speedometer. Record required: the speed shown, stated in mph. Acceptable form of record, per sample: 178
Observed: 47
